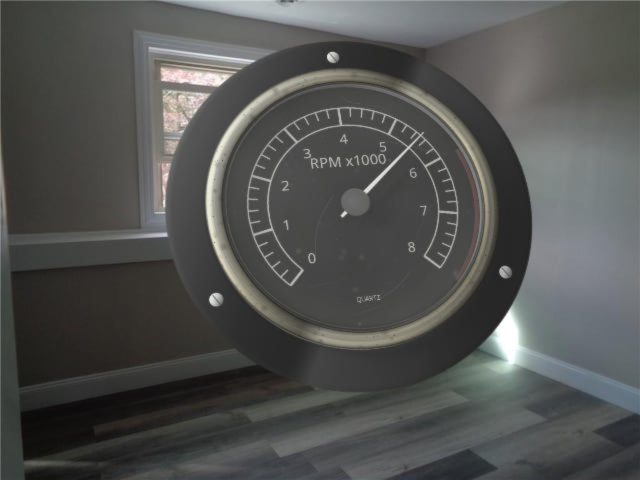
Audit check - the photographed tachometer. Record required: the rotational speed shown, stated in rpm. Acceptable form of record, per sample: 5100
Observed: 5500
